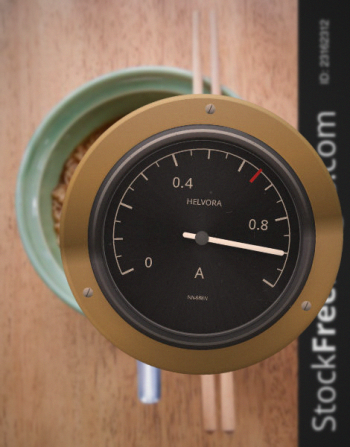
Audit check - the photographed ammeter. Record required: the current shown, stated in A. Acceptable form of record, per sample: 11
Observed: 0.9
